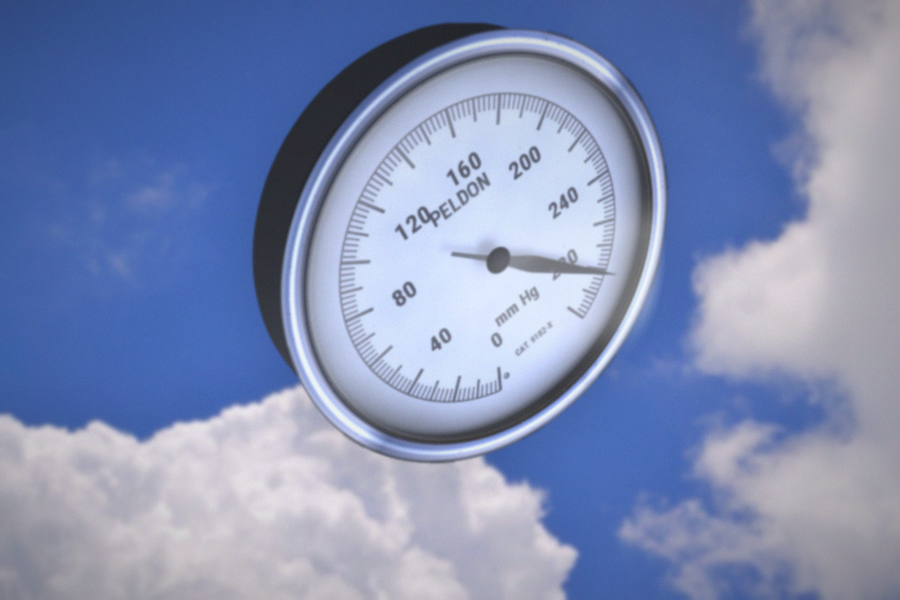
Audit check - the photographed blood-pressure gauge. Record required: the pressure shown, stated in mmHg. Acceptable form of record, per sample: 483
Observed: 280
